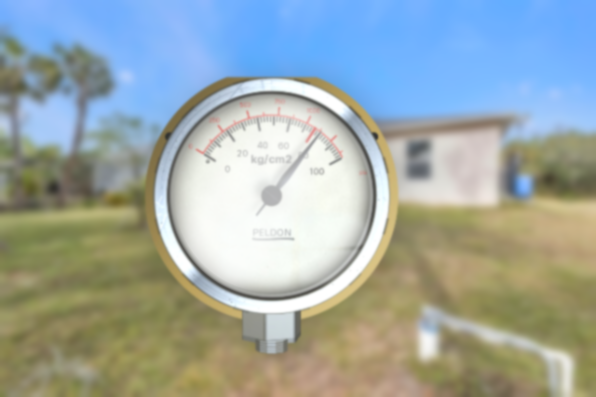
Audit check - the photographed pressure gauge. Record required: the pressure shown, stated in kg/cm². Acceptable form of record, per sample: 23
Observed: 80
